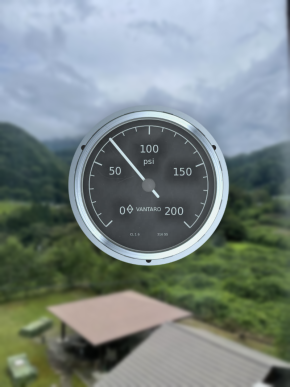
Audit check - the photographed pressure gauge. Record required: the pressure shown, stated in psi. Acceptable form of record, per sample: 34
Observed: 70
